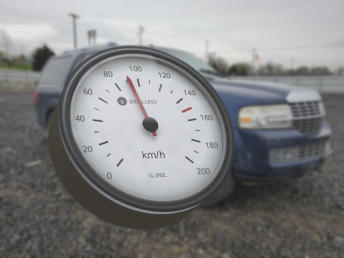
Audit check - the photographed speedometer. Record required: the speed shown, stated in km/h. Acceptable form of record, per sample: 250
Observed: 90
